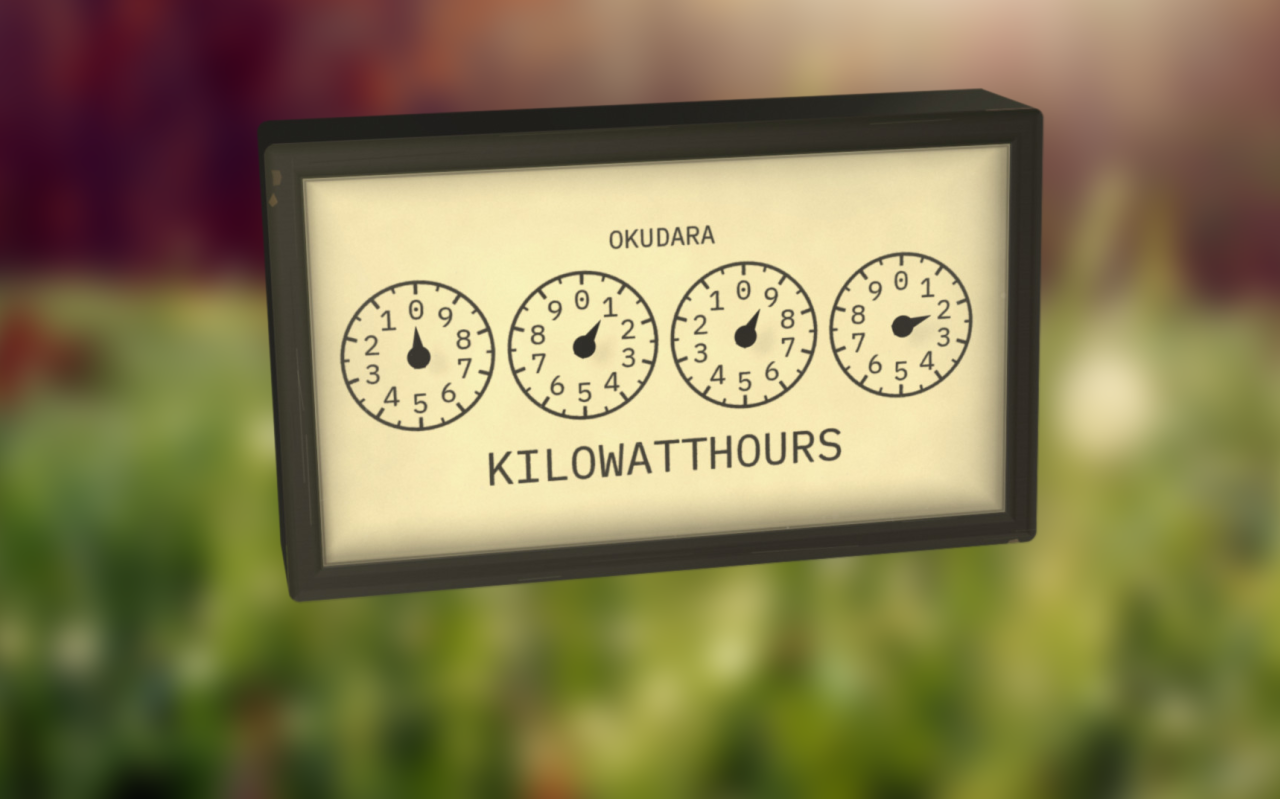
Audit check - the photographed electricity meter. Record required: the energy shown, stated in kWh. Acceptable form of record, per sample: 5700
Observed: 92
